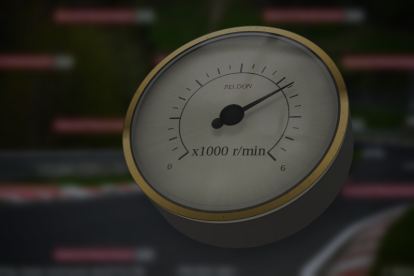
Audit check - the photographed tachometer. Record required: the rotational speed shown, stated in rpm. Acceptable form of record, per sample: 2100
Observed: 4250
